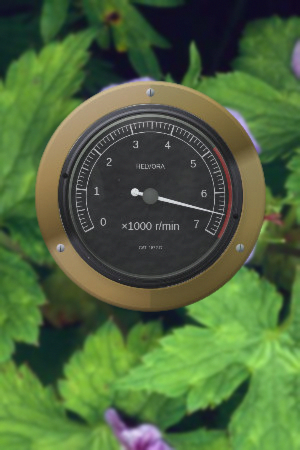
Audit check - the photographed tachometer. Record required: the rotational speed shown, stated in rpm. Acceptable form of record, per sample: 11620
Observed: 6500
